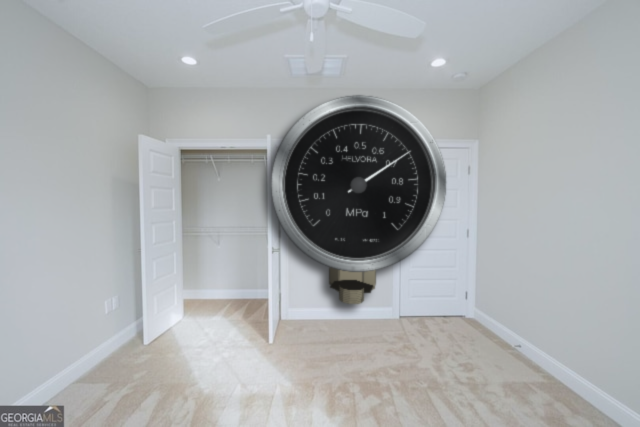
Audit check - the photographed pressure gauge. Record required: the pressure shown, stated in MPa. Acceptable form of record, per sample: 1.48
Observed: 0.7
